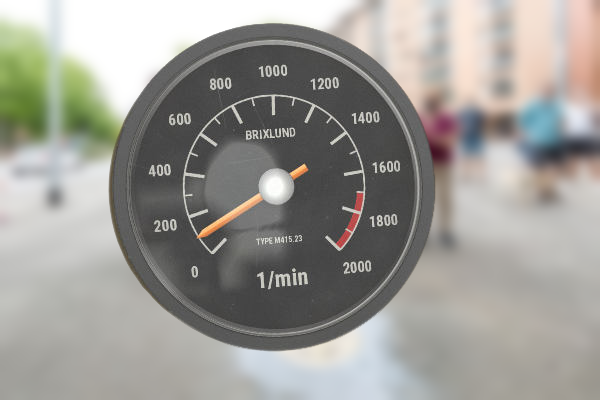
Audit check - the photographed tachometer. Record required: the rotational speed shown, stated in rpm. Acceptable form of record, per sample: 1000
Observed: 100
